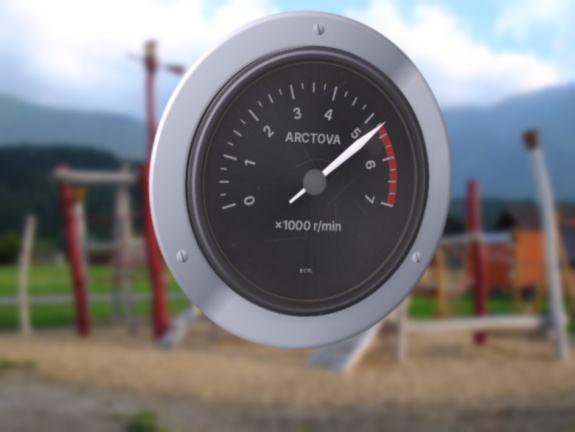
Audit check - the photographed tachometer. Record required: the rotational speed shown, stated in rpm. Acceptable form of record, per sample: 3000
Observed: 5250
